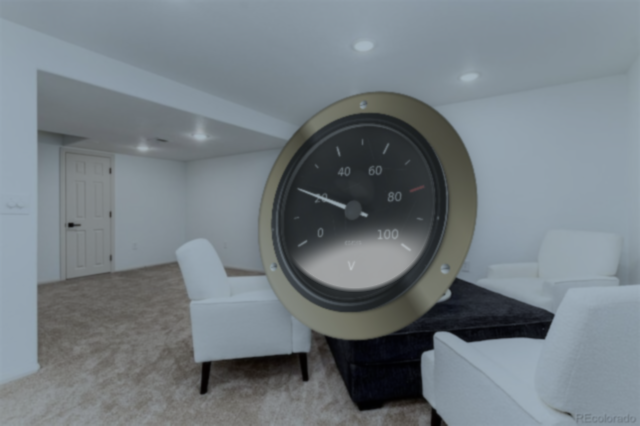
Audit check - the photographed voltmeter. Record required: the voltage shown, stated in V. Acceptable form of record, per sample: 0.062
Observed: 20
